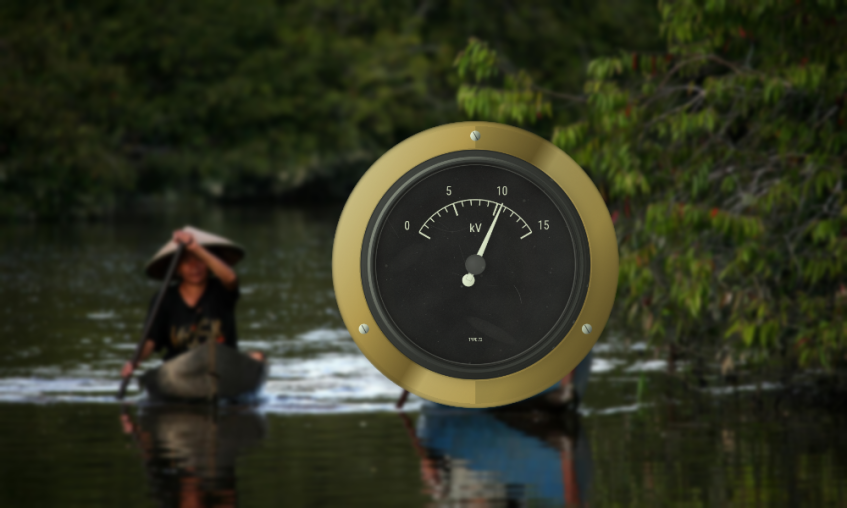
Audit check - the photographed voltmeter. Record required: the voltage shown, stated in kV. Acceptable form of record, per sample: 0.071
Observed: 10.5
